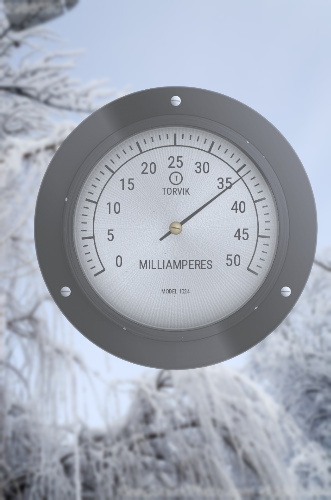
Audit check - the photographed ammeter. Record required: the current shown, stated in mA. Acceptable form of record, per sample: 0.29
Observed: 36
